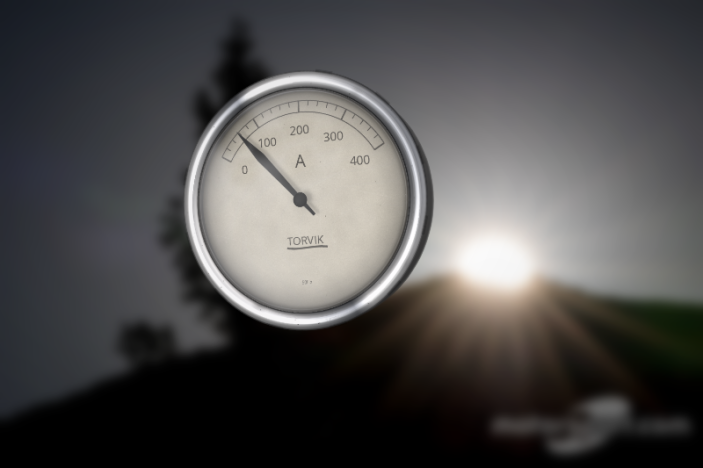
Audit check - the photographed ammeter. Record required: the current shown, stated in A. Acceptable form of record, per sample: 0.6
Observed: 60
